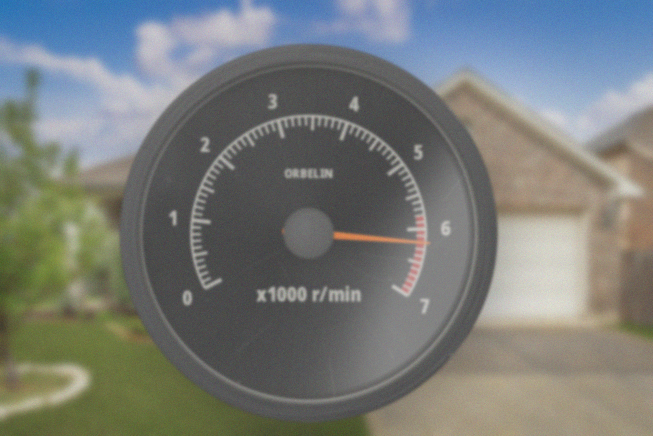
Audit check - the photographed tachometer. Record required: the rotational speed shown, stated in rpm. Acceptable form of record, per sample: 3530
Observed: 6200
